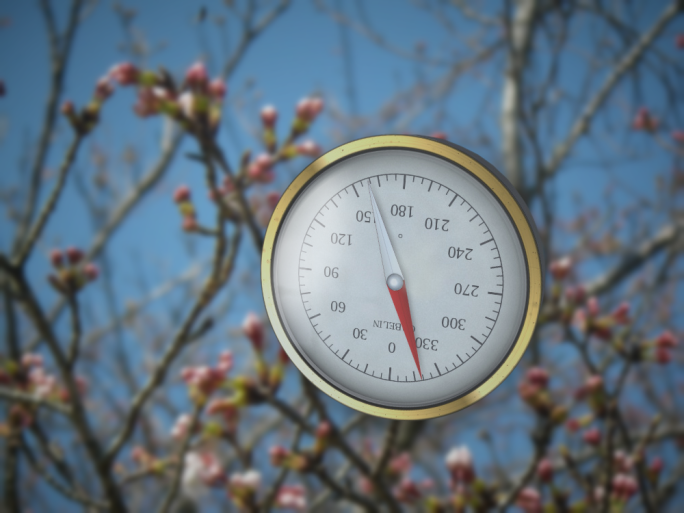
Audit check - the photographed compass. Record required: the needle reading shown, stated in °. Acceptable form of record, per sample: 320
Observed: 340
